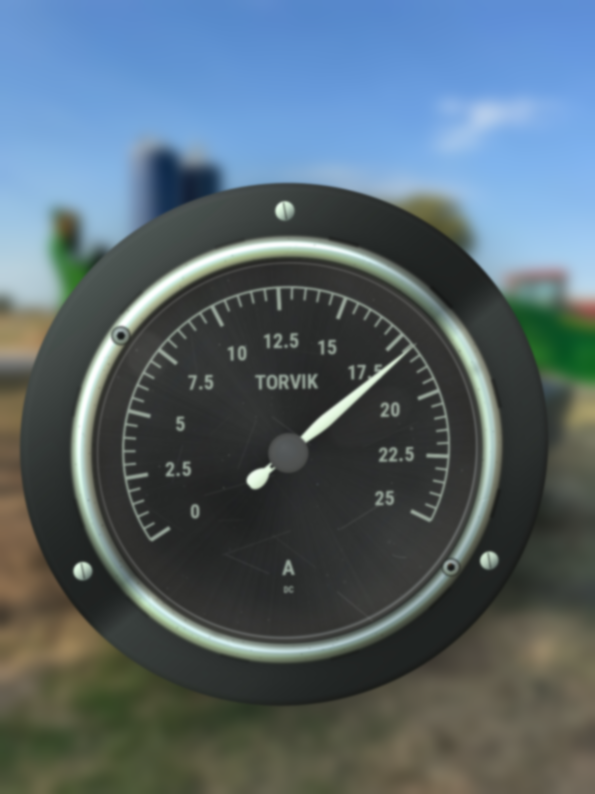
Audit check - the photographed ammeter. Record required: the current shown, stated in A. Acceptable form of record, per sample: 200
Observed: 18
